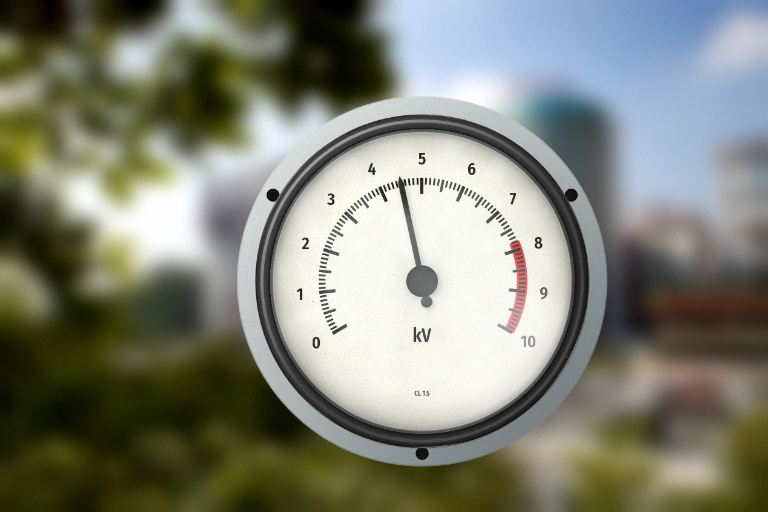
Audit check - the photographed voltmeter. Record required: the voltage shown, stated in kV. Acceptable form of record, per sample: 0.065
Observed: 4.5
